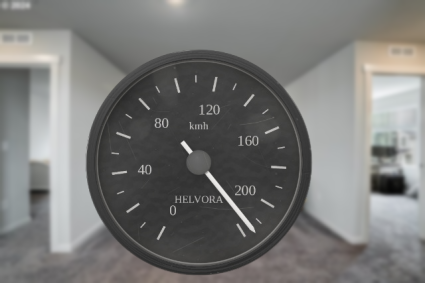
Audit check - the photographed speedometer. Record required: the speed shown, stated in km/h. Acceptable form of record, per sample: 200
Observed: 215
